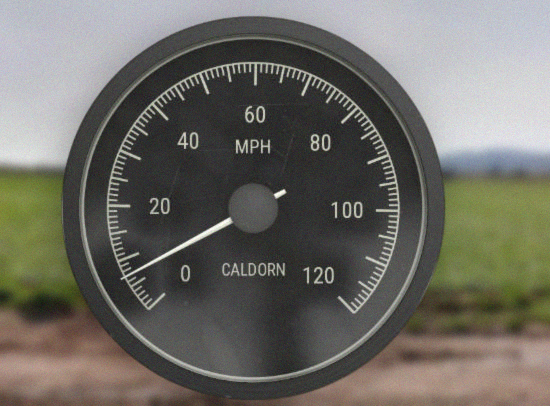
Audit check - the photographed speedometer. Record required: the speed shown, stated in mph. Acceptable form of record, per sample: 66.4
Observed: 7
